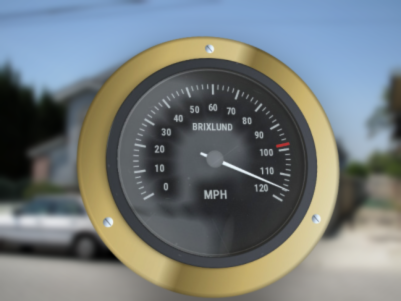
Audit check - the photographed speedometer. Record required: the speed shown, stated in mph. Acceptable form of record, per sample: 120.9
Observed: 116
